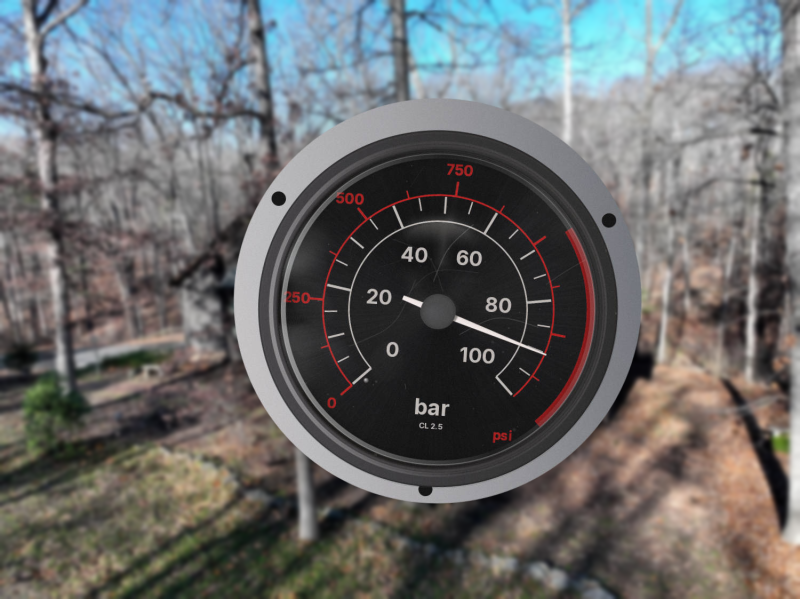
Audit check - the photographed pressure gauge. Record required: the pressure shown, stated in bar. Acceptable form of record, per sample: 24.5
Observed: 90
